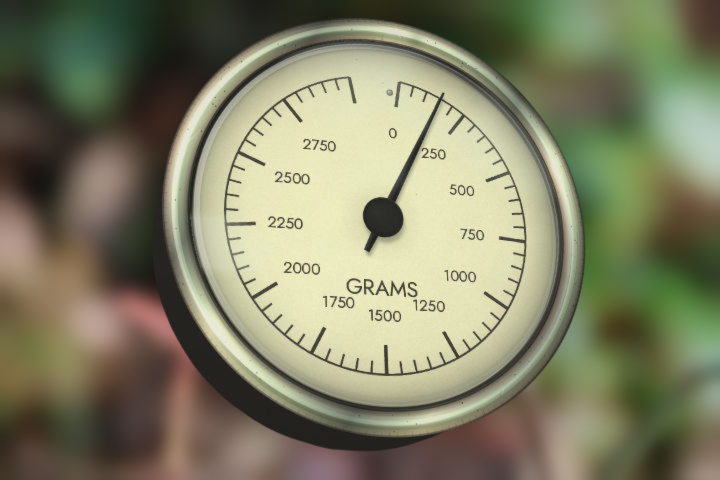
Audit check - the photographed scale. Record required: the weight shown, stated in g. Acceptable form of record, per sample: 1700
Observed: 150
